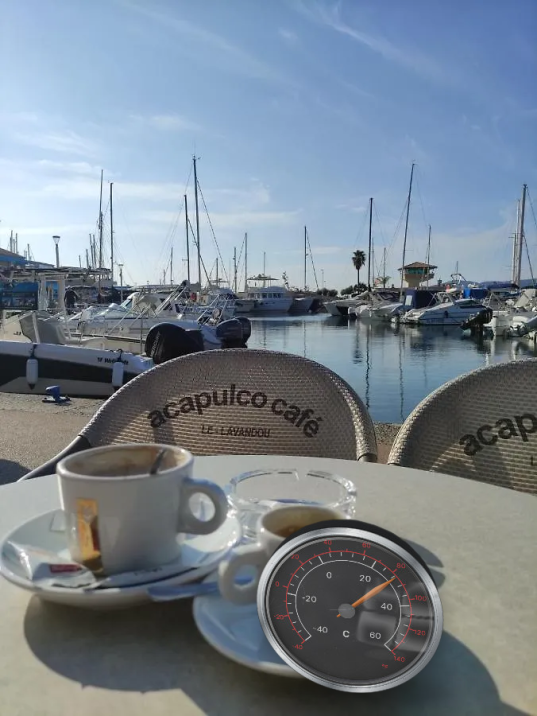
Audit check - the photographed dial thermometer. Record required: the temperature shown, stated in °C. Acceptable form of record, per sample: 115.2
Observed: 28
